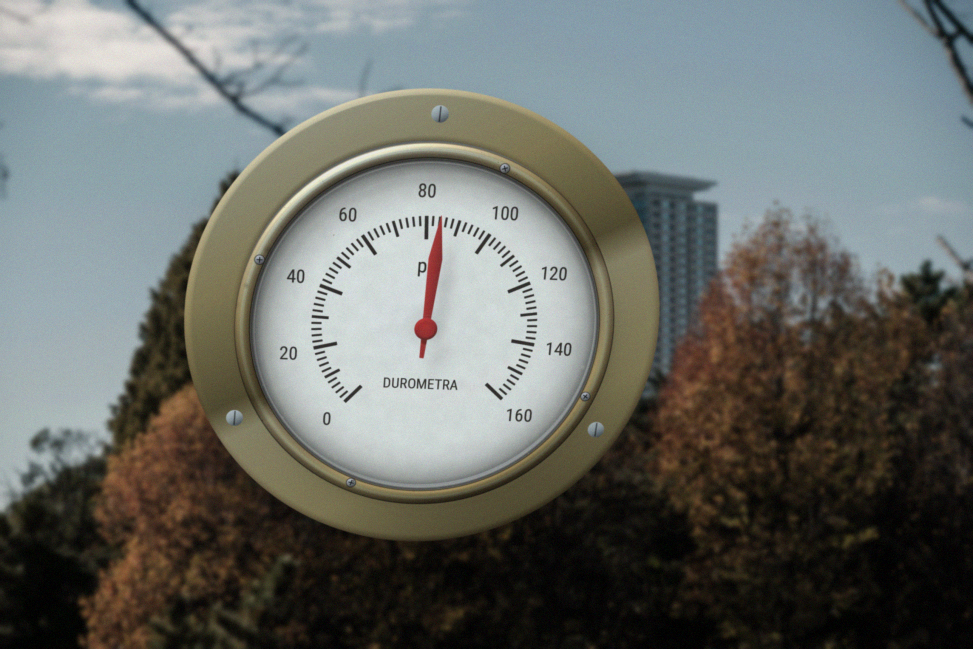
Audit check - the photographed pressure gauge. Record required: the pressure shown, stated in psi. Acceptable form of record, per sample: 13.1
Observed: 84
